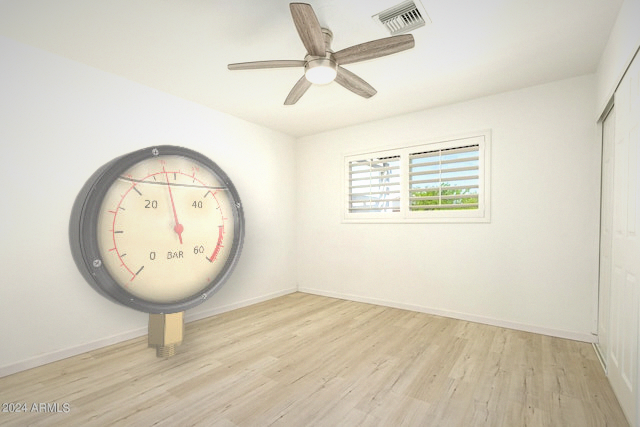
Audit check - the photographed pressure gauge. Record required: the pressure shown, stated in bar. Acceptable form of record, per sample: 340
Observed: 27.5
